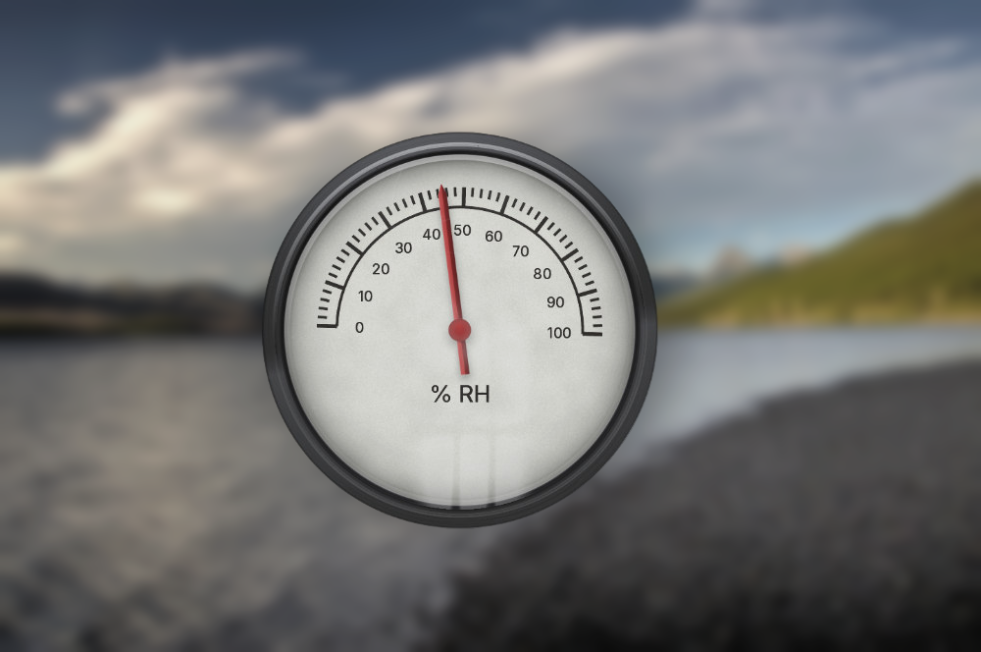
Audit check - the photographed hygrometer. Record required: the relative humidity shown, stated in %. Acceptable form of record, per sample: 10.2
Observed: 45
